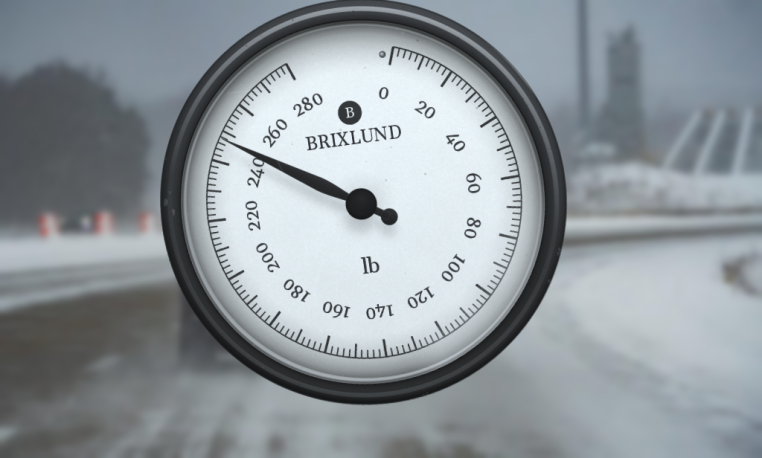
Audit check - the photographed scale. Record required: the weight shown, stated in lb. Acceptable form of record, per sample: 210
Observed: 248
